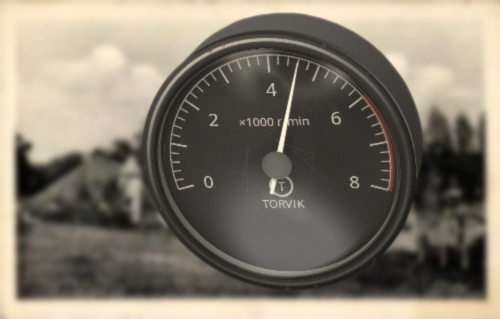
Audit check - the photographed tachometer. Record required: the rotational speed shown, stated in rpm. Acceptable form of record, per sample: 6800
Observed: 4600
